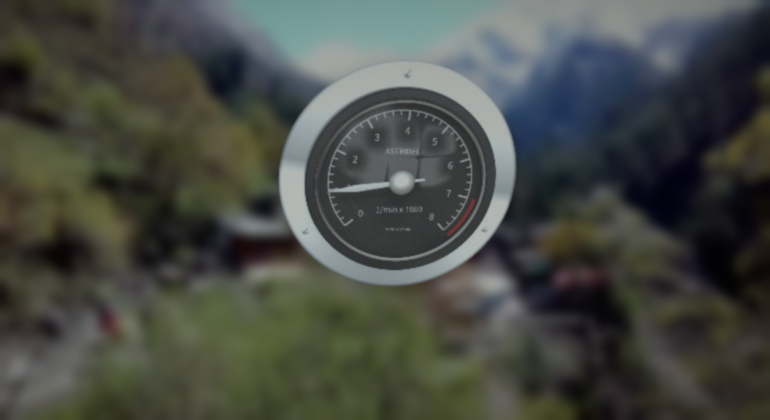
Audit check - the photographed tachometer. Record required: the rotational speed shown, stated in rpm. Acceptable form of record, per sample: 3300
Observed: 1000
